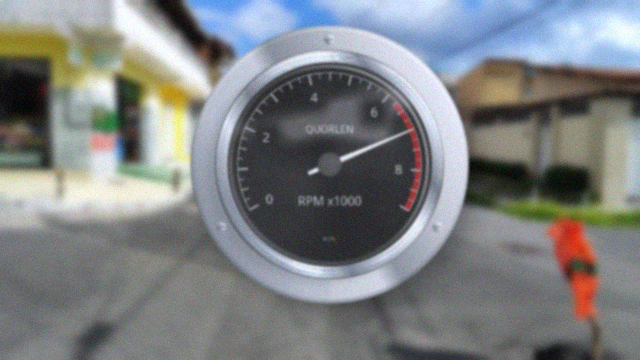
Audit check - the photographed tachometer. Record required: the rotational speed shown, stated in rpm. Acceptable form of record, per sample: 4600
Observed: 7000
